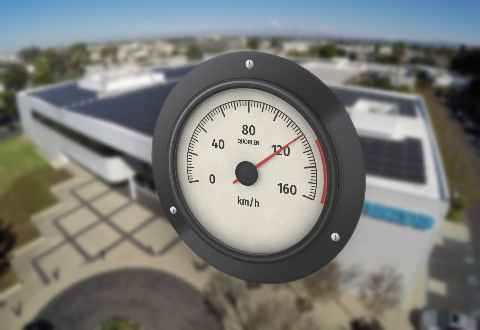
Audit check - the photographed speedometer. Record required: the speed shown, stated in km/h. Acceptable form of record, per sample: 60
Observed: 120
